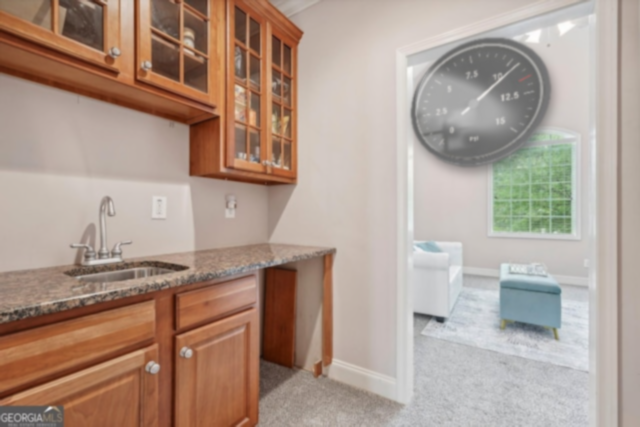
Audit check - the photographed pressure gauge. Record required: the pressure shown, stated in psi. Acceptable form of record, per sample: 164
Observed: 10.5
